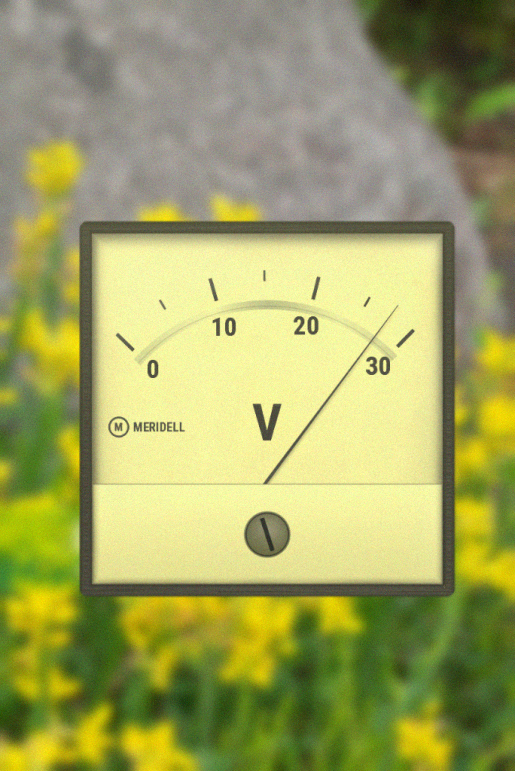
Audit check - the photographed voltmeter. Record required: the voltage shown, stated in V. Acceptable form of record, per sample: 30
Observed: 27.5
